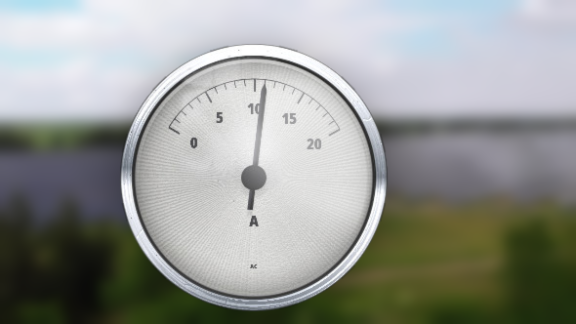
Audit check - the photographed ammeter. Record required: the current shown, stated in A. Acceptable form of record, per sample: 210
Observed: 11
